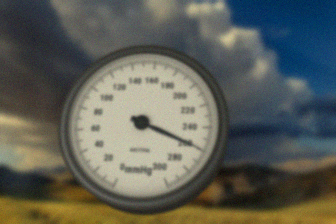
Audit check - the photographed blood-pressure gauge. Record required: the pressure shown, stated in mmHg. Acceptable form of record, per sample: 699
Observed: 260
